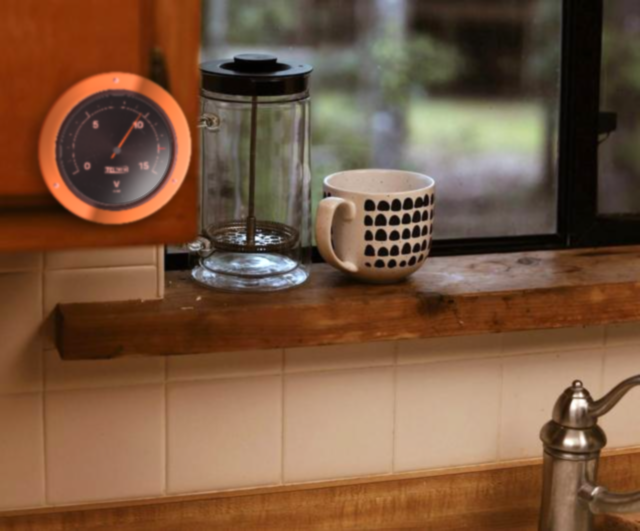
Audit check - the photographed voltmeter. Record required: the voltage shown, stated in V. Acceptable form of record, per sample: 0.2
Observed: 9.5
